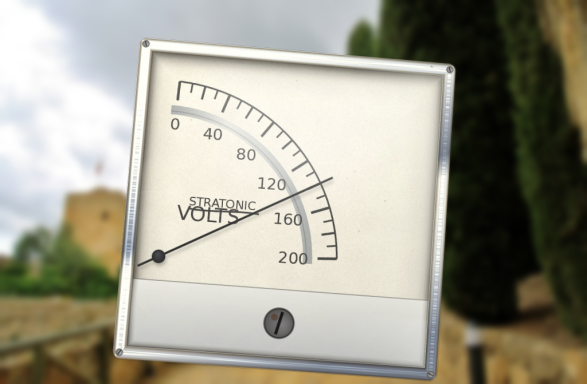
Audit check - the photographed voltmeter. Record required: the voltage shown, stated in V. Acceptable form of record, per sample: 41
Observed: 140
